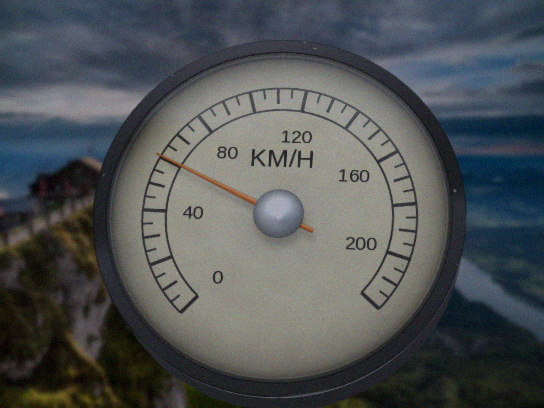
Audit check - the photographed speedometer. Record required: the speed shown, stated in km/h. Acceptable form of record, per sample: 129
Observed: 60
